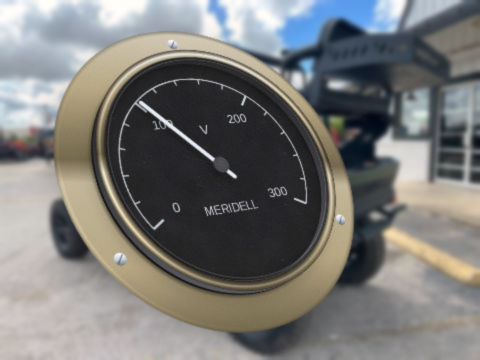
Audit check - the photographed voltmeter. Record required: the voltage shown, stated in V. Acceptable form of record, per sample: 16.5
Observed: 100
